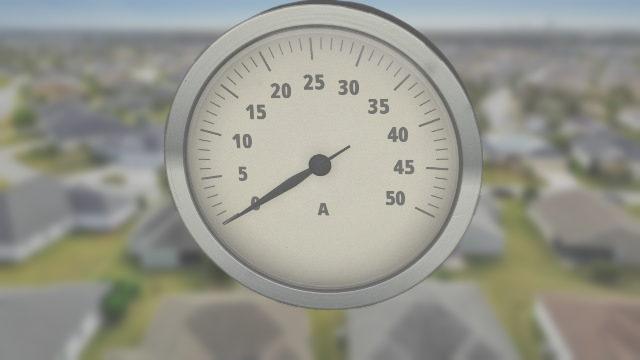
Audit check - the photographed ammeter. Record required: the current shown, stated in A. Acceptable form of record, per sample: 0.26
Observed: 0
